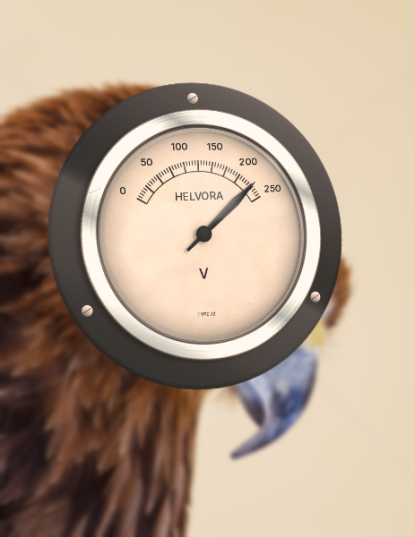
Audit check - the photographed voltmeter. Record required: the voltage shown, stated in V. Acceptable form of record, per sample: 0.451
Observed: 225
